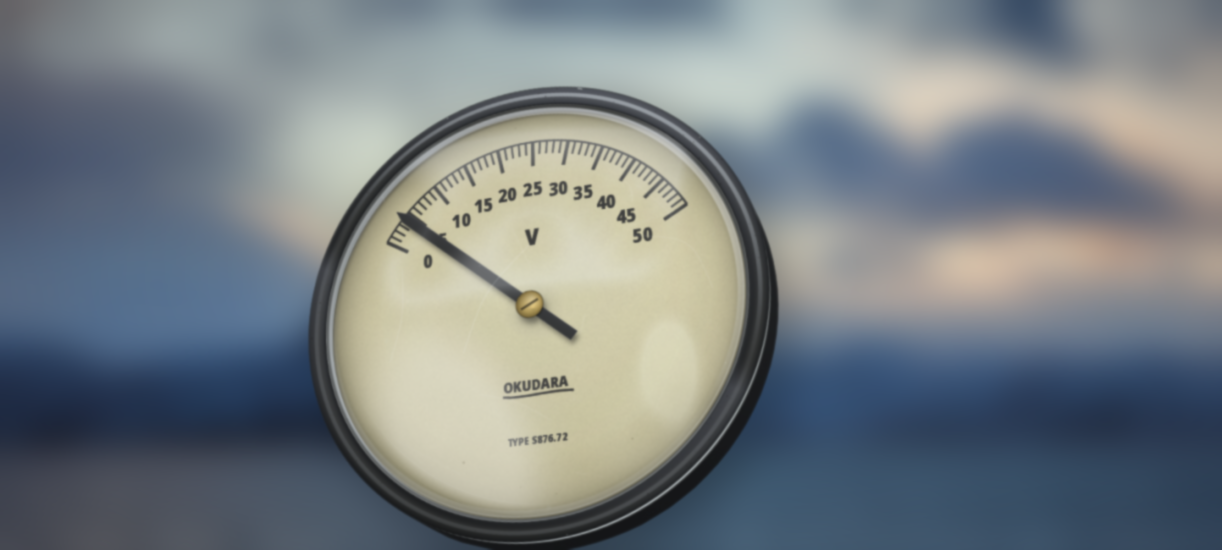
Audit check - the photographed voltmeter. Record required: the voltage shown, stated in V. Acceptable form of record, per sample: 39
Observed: 4
